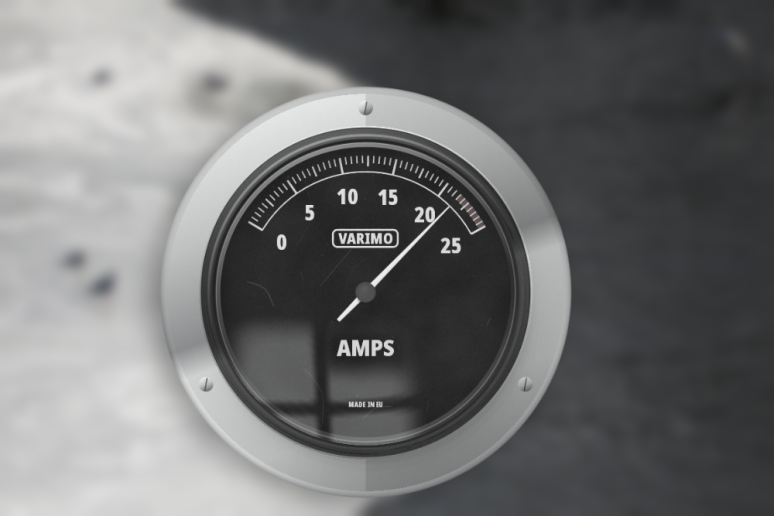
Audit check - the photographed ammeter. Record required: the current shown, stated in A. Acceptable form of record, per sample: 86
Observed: 21.5
